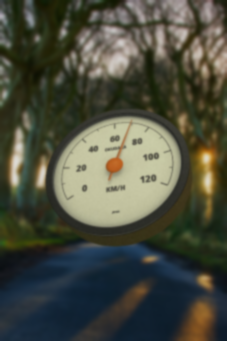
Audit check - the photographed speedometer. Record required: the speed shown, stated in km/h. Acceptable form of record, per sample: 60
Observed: 70
